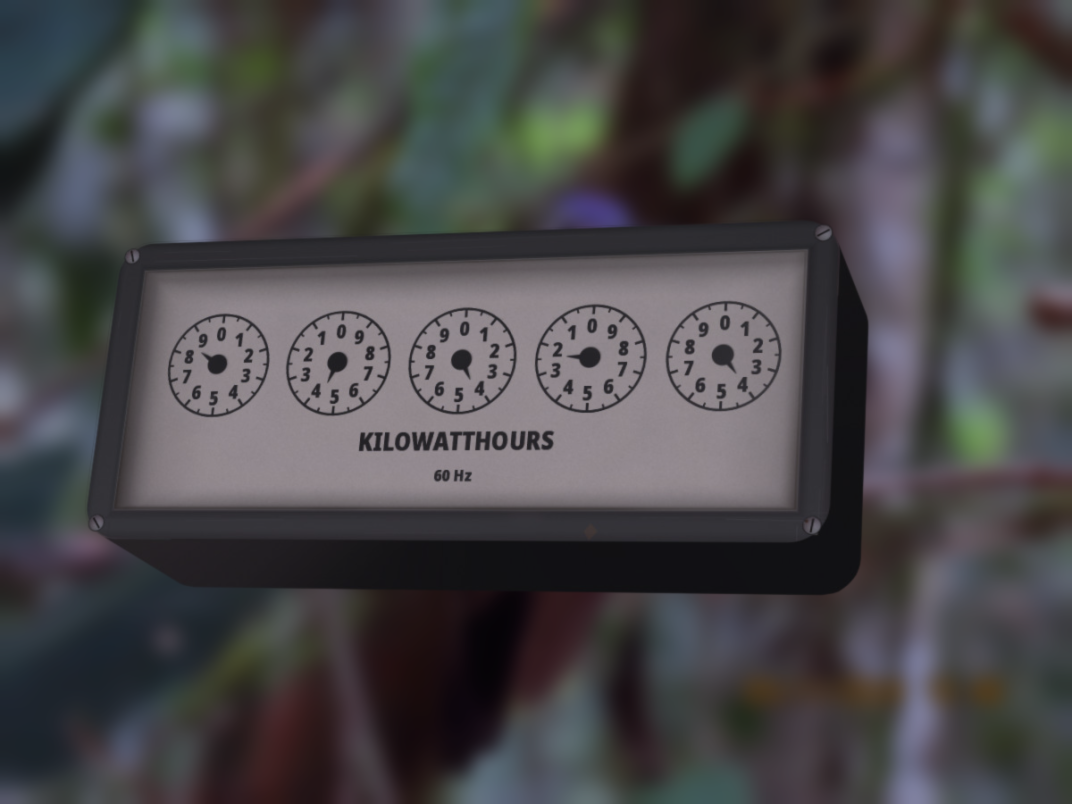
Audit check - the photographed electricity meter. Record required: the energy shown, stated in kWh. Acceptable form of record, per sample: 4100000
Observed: 84424
